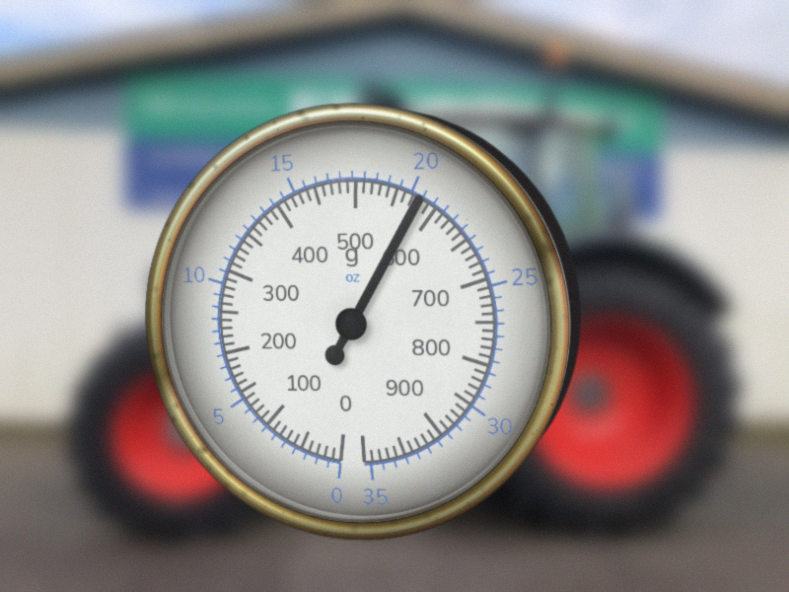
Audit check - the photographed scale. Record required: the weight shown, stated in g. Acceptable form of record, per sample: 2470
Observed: 580
